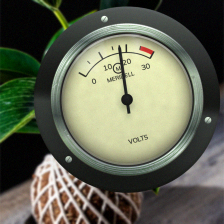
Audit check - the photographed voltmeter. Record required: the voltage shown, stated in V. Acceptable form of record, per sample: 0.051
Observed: 17.5
